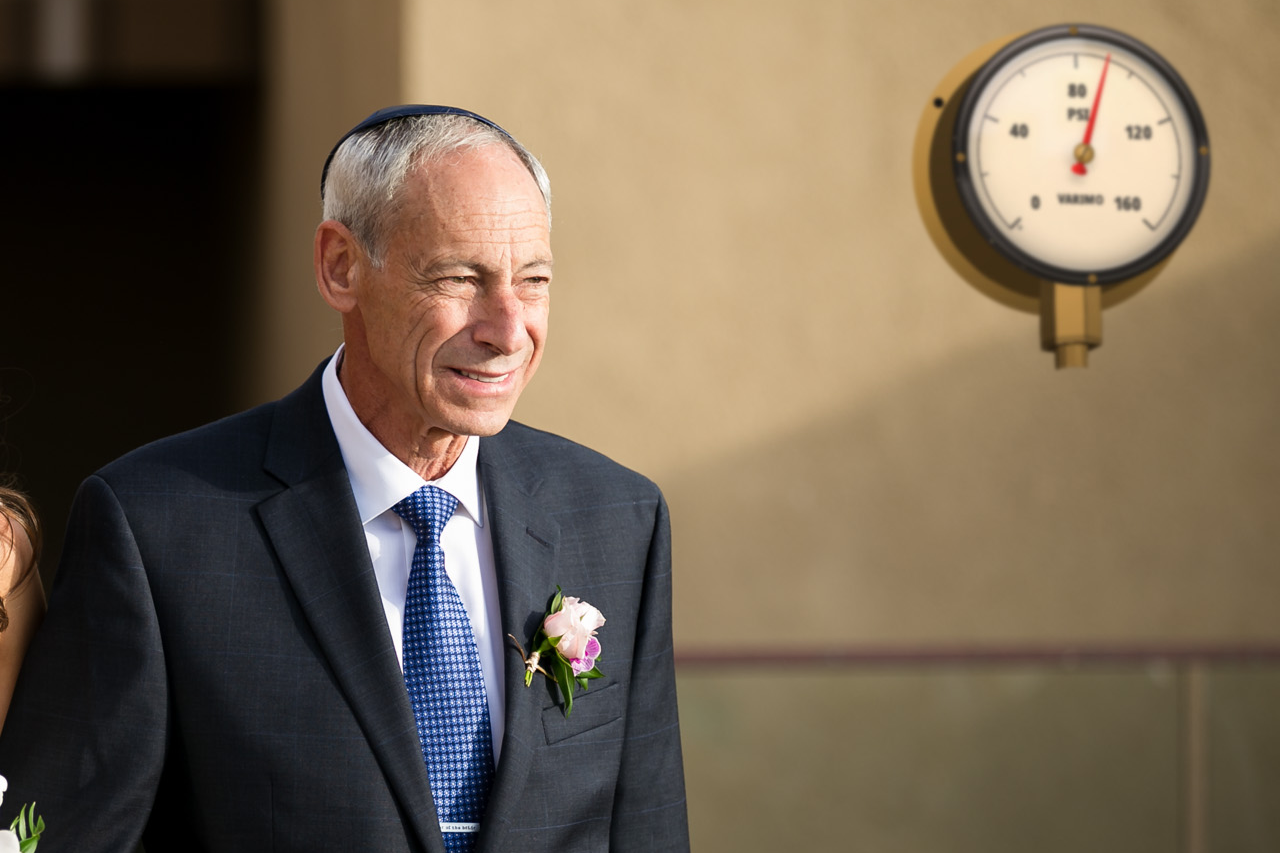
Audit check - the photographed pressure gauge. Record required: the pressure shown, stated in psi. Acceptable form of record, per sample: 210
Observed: 90
